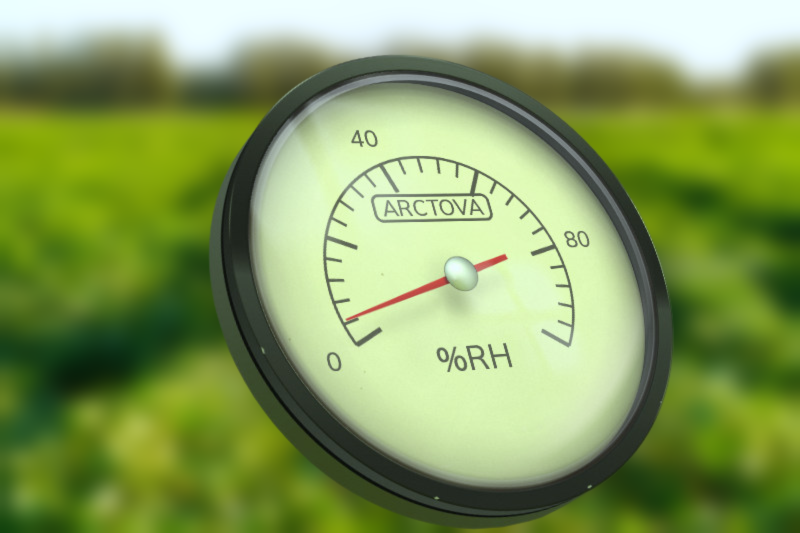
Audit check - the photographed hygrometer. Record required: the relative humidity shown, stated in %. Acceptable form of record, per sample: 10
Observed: 4
